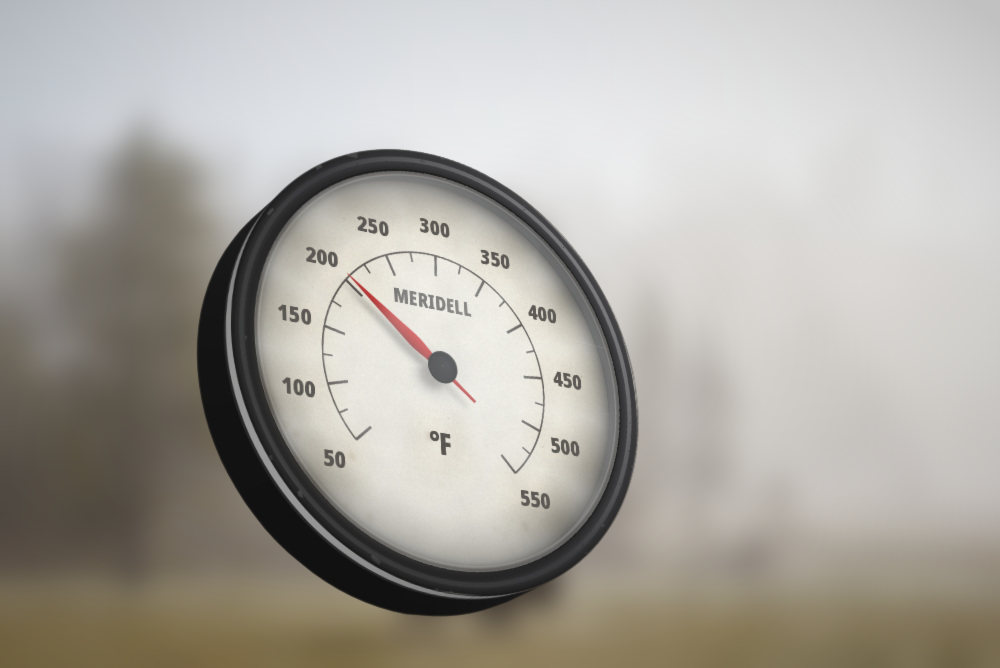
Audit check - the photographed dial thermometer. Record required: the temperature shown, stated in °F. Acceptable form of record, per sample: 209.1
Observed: 200
